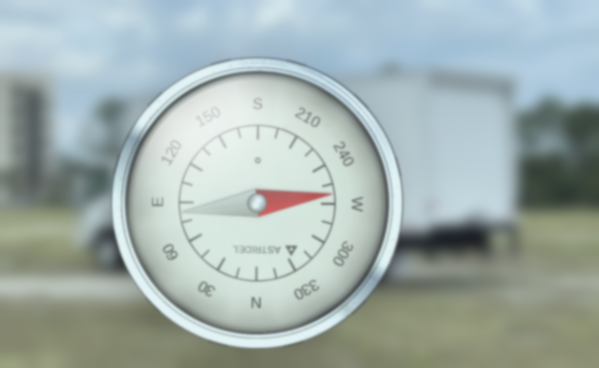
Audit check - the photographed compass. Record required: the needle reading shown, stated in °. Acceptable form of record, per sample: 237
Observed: 262.5
